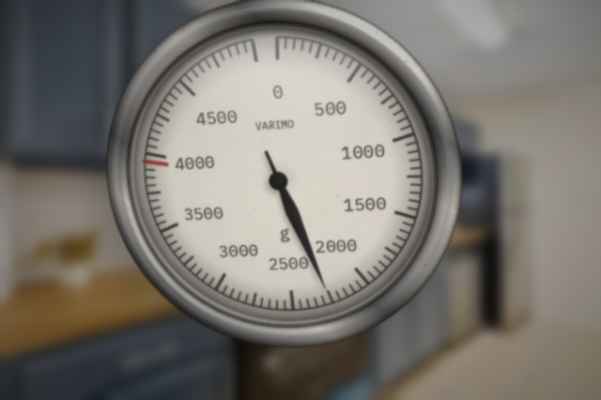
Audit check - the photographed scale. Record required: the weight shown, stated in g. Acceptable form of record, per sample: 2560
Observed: 2250
